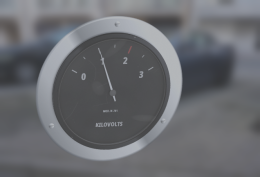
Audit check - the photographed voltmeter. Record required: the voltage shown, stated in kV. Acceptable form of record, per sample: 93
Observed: 1
